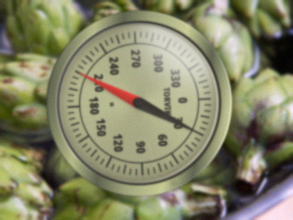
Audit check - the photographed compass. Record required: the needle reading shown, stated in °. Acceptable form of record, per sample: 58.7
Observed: 210
